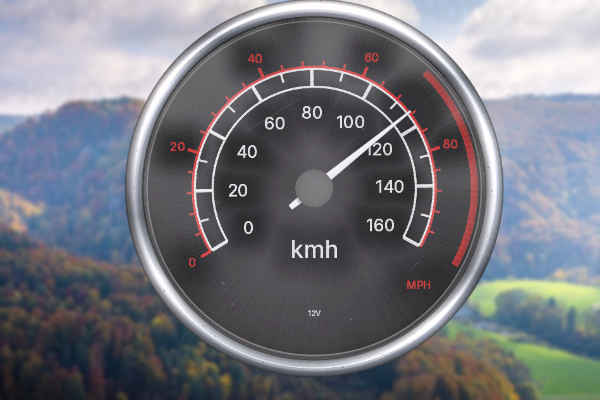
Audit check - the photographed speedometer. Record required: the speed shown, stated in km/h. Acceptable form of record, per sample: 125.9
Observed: 115
